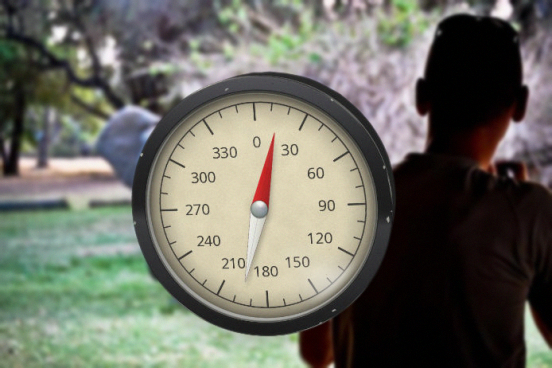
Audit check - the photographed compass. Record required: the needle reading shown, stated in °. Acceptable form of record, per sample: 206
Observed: 15
